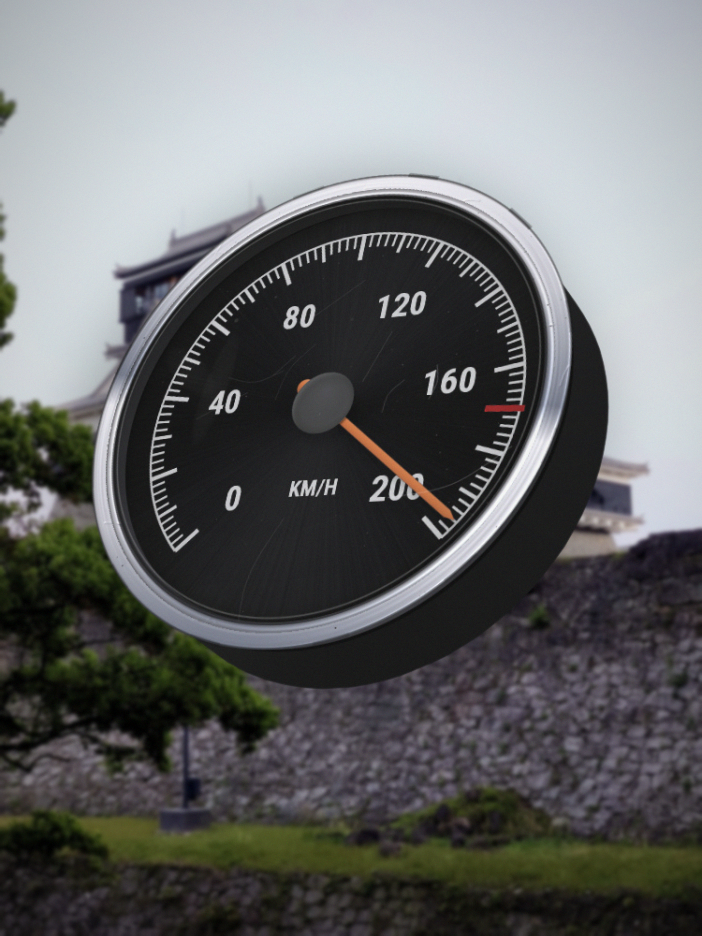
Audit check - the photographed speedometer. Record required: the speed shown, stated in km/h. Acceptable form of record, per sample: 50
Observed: 196
